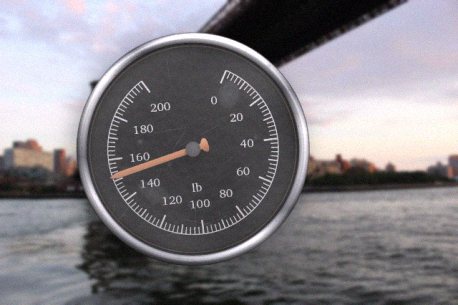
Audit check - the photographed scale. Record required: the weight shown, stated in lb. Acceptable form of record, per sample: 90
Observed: 152
